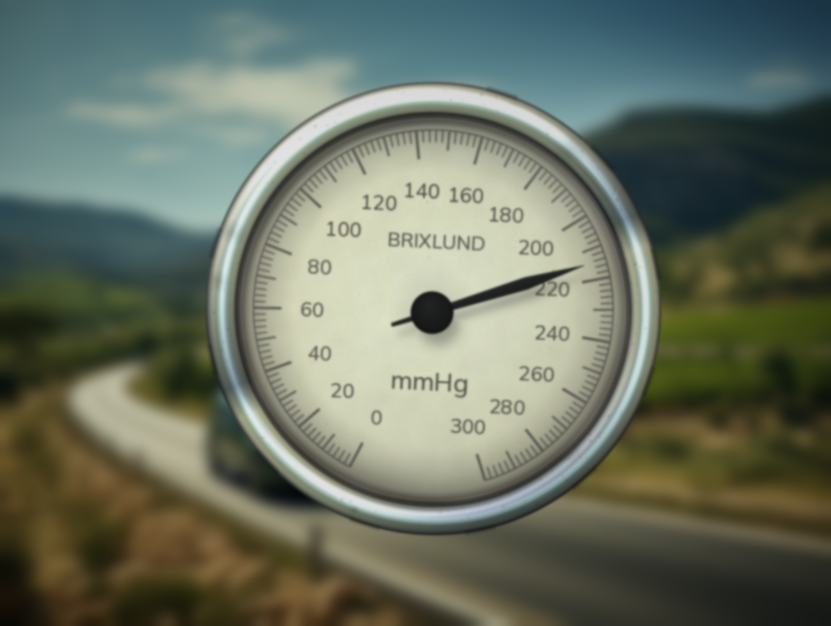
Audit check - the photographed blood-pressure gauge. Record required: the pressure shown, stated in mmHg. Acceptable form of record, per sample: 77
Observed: 214
